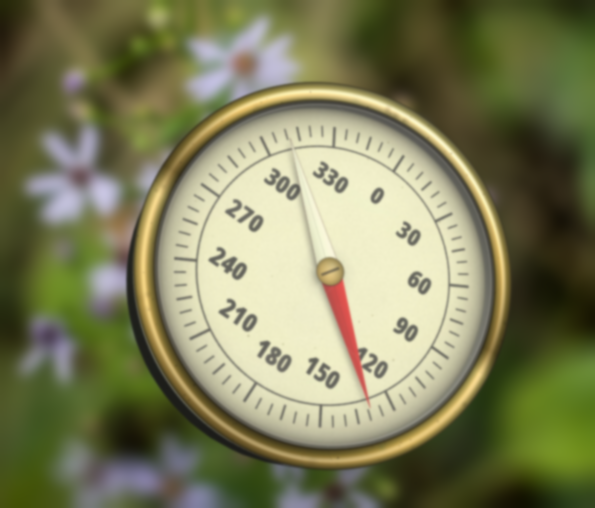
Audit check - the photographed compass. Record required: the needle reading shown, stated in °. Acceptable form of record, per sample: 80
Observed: 130
